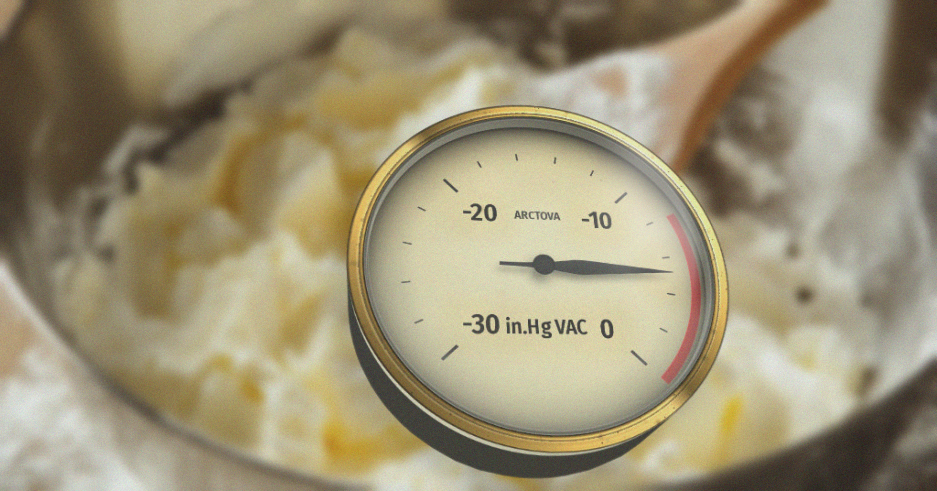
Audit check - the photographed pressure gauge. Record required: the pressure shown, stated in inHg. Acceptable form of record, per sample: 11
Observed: -5
